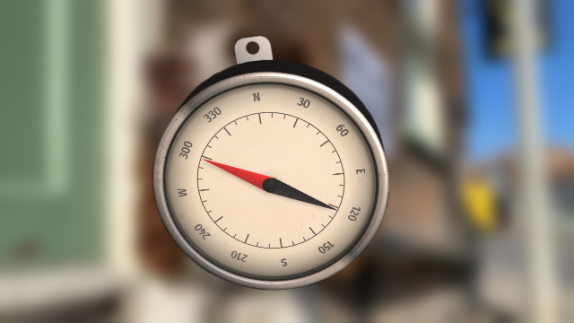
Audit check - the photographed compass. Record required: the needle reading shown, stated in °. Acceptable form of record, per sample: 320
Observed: 300
